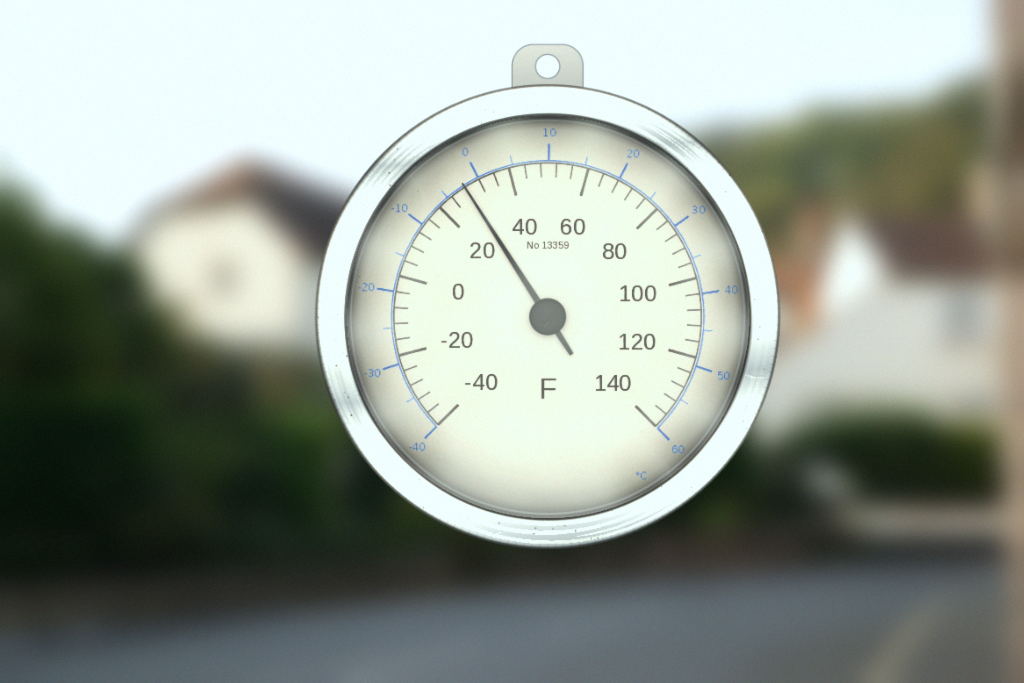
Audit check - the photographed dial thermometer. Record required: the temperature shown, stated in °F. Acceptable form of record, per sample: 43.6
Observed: 28
